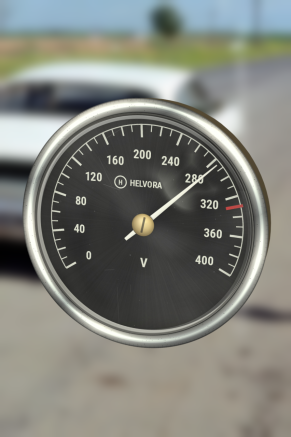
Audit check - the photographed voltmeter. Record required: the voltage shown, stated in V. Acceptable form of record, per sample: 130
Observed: 285
